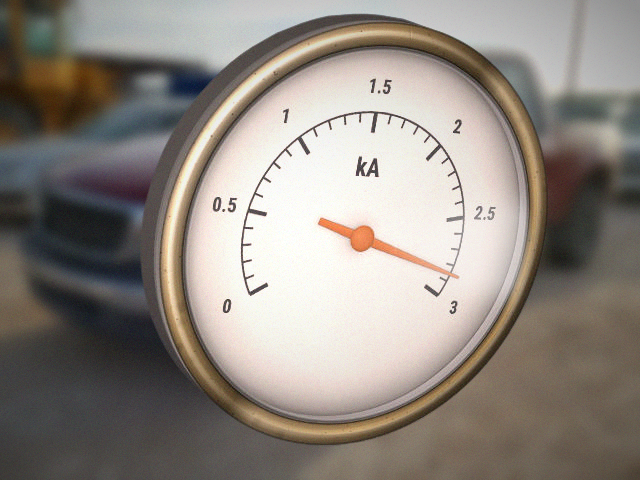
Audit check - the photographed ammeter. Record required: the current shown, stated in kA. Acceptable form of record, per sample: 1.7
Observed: 2.85
